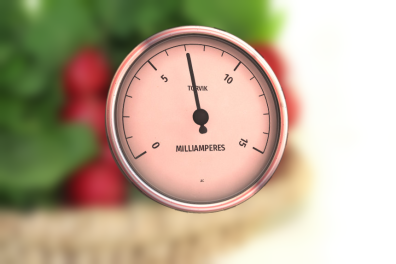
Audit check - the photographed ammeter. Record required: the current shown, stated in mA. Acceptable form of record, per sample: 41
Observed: 7
